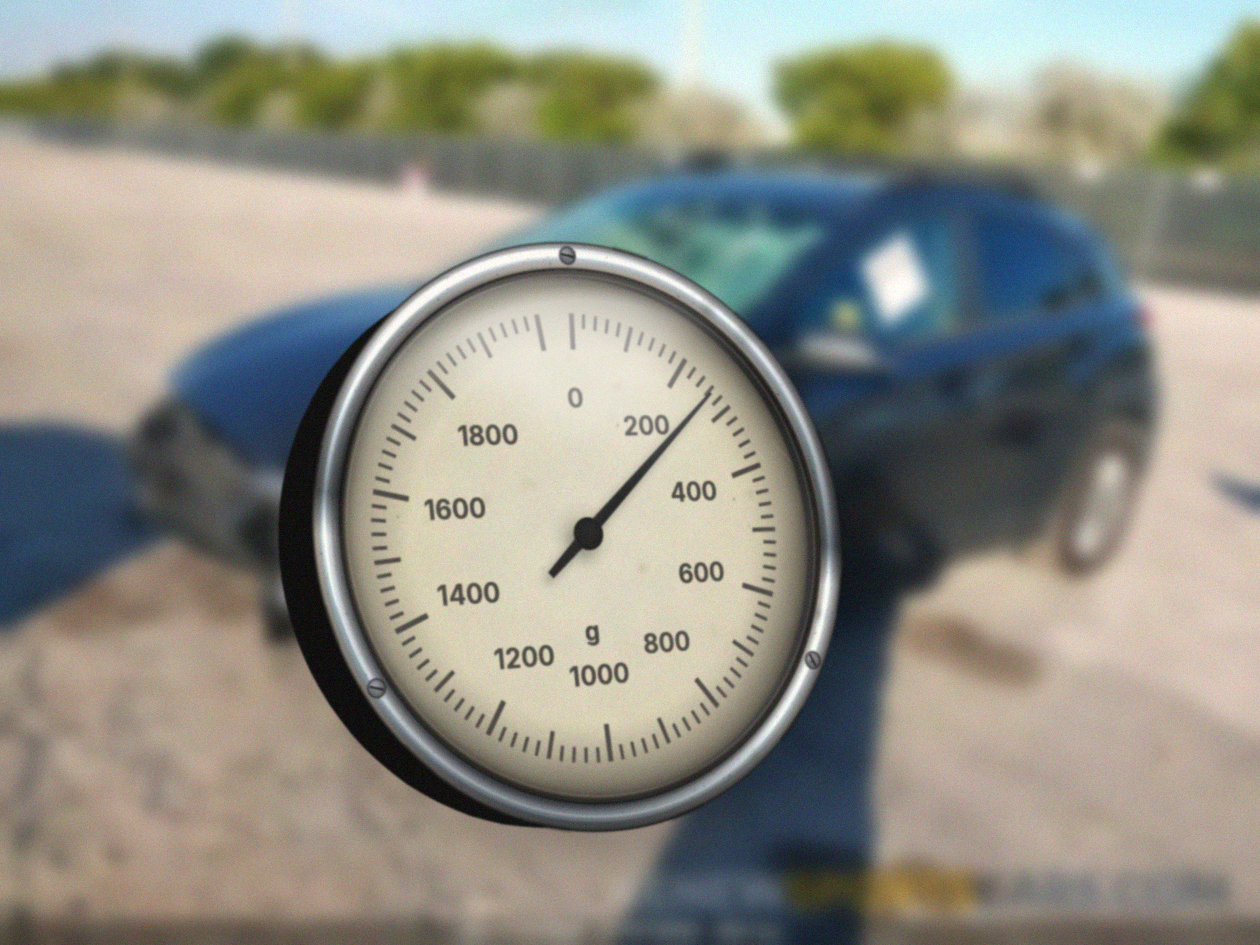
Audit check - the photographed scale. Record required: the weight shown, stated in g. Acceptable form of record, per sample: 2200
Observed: 260
